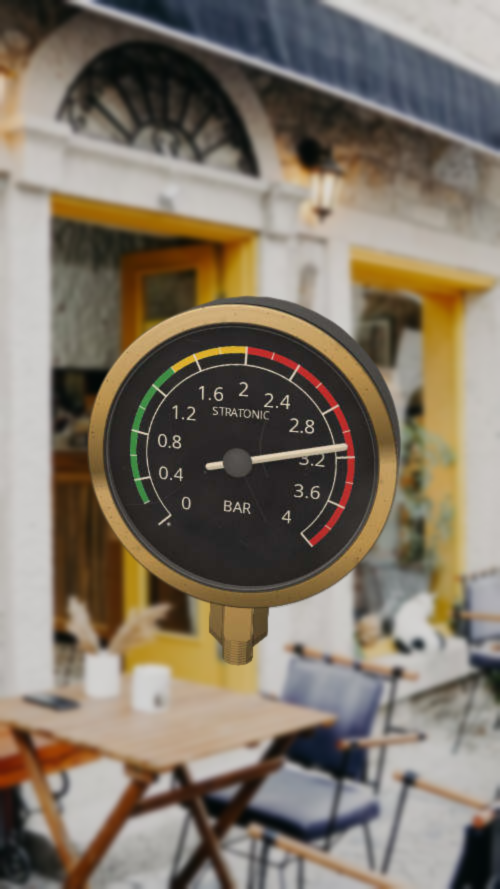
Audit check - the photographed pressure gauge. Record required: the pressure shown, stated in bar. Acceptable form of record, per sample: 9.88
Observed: 3.1
